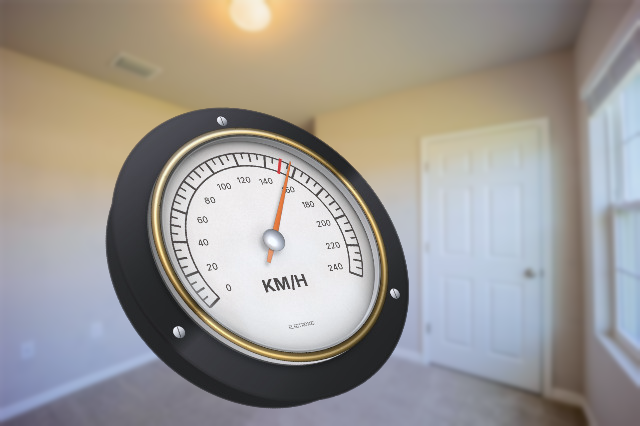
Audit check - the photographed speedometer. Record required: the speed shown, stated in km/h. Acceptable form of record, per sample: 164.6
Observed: 155
